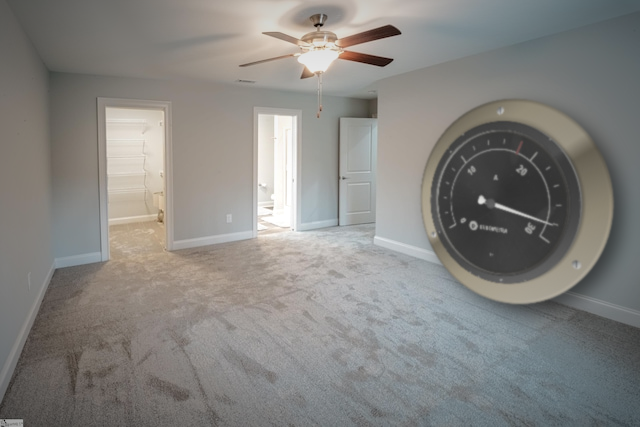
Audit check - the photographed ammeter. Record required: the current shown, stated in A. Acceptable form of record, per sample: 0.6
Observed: 28
